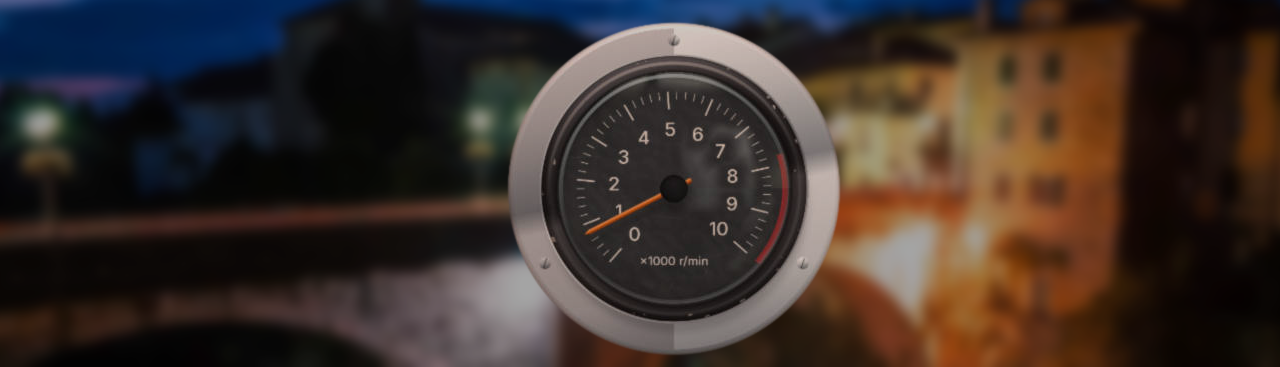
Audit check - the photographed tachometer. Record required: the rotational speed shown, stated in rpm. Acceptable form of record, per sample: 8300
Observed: 800
